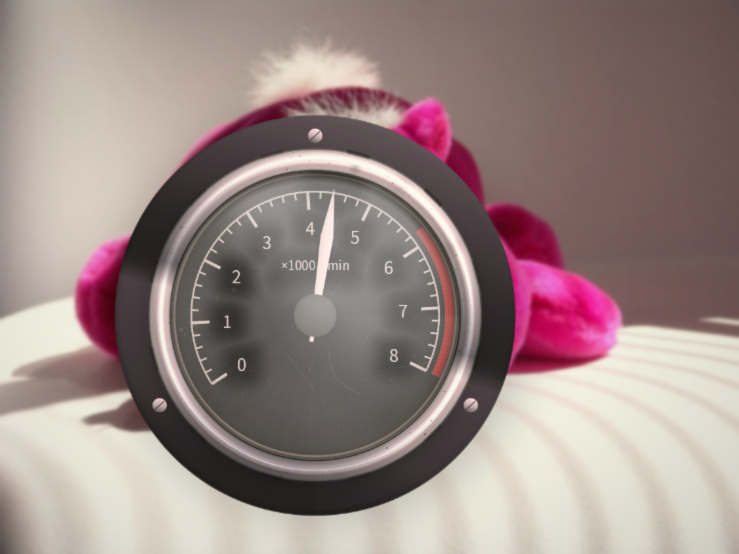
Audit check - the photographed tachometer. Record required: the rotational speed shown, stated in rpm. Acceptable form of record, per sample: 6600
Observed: 4400
